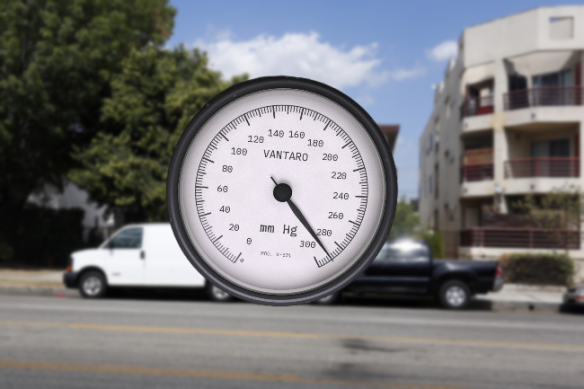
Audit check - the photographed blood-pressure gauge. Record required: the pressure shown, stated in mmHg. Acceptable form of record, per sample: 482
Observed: 290
